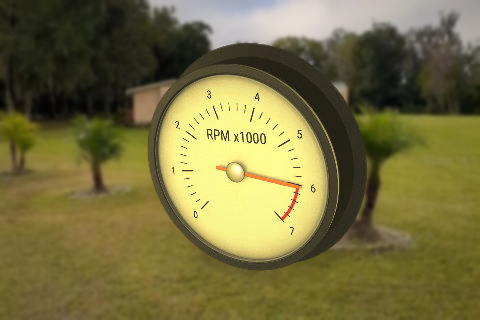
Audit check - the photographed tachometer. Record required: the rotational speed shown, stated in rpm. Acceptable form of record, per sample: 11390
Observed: 6000
